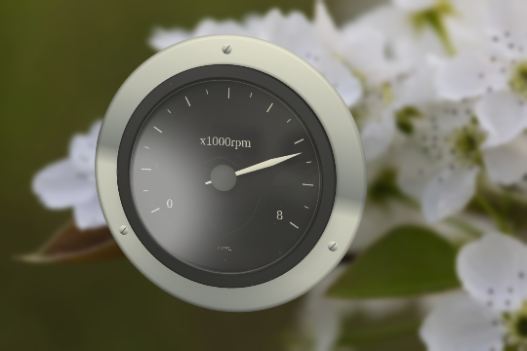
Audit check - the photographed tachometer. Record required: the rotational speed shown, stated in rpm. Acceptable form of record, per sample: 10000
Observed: 6250
